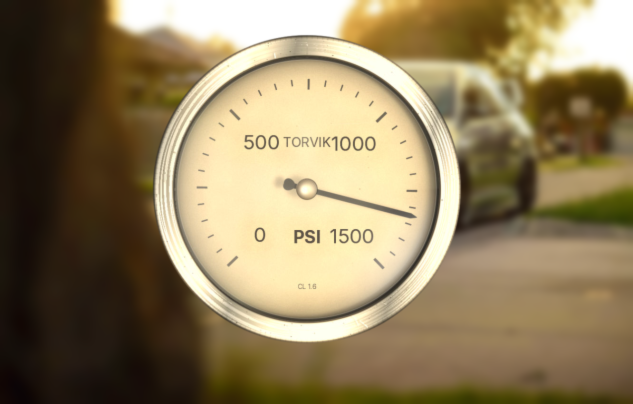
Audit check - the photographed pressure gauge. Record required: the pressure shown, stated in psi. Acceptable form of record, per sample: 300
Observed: 1325
